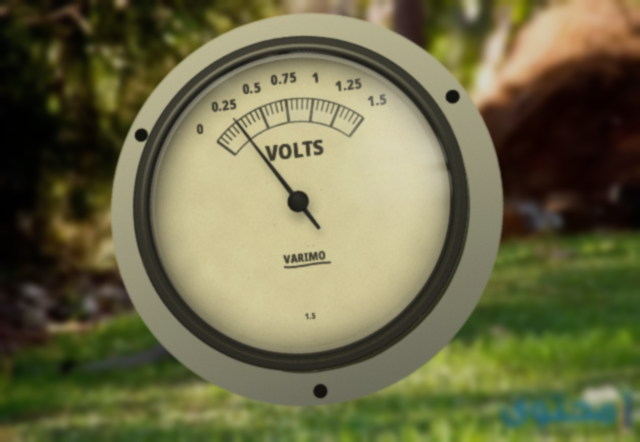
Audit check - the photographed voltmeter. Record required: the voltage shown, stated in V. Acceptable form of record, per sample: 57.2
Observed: 0.25
